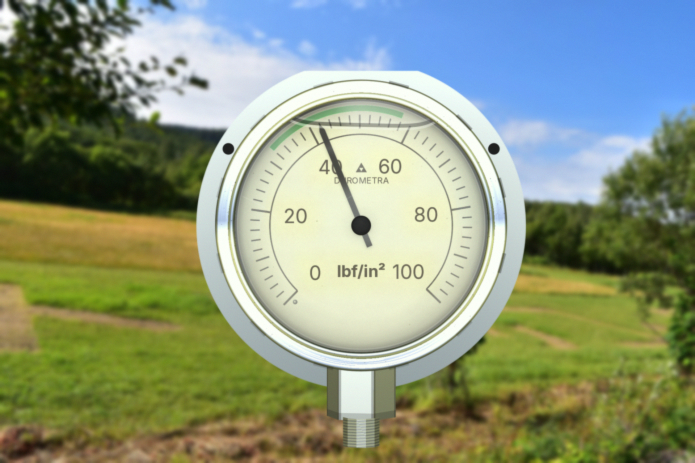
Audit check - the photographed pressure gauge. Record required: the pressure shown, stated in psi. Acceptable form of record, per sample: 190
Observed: 42
